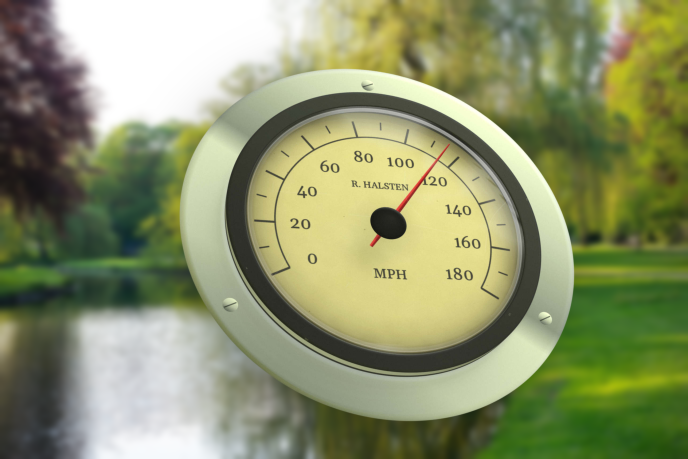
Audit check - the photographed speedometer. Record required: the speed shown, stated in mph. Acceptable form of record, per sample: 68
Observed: 115
